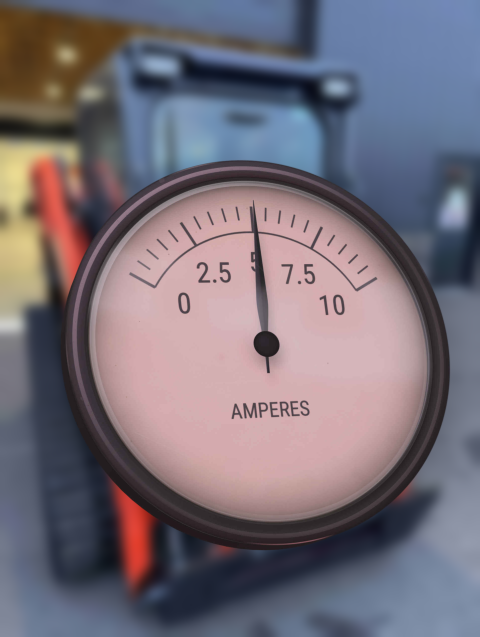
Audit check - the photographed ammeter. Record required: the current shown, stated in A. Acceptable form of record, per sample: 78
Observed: 5
